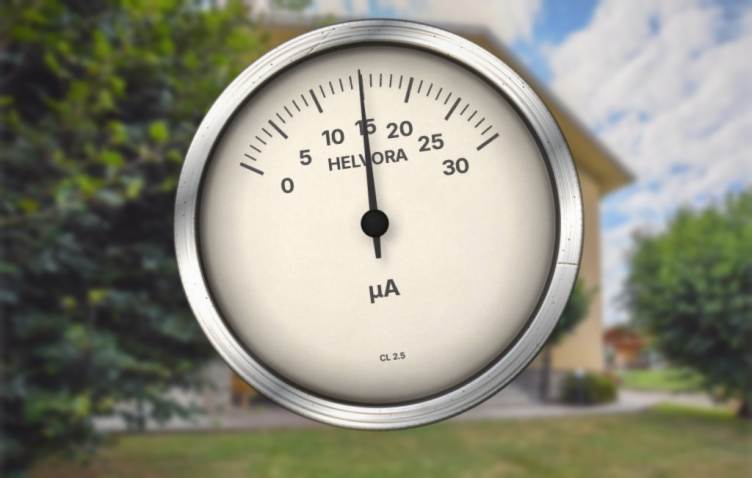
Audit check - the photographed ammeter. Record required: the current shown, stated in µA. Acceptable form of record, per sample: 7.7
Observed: 15
